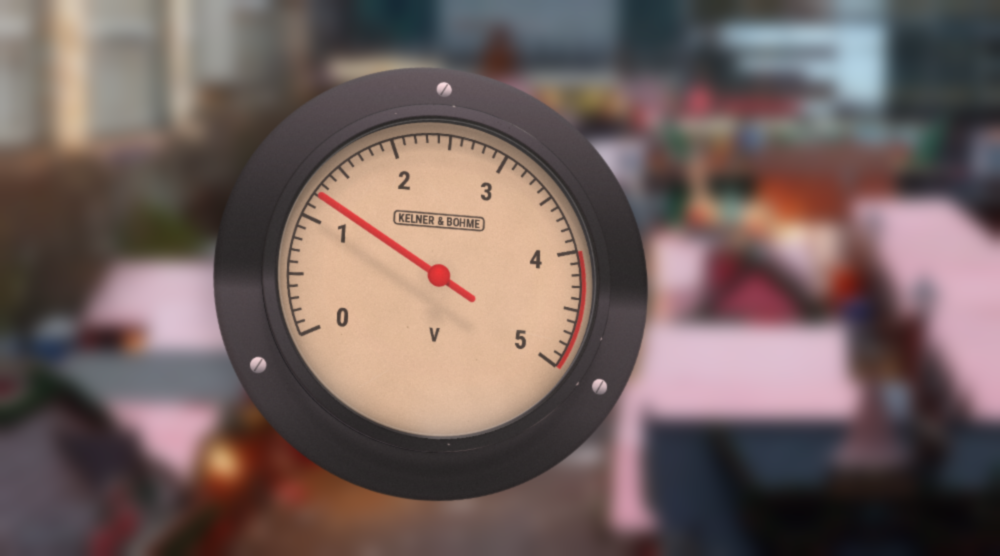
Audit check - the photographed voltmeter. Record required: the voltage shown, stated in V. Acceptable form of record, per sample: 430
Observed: 1.2
